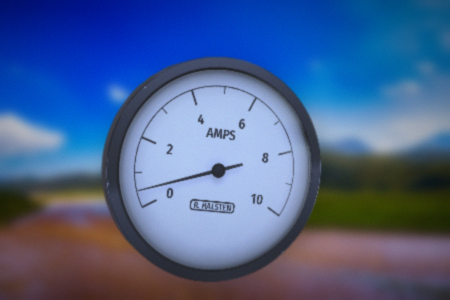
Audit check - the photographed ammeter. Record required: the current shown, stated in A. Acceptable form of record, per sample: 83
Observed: 0.5
